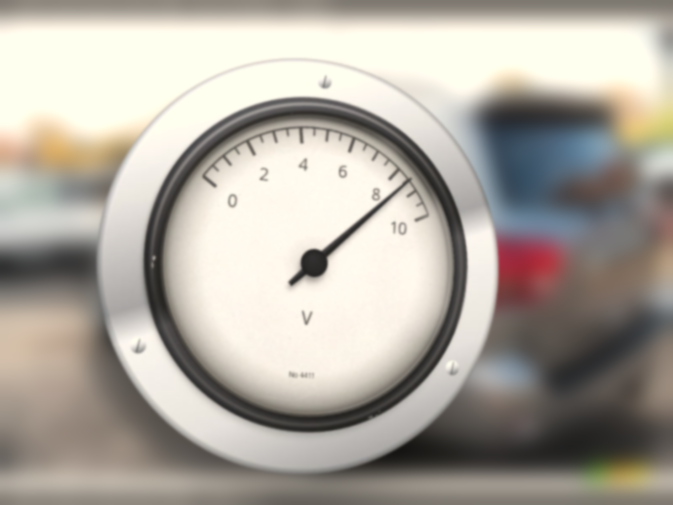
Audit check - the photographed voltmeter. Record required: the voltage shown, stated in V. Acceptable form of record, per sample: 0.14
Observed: 8.5
